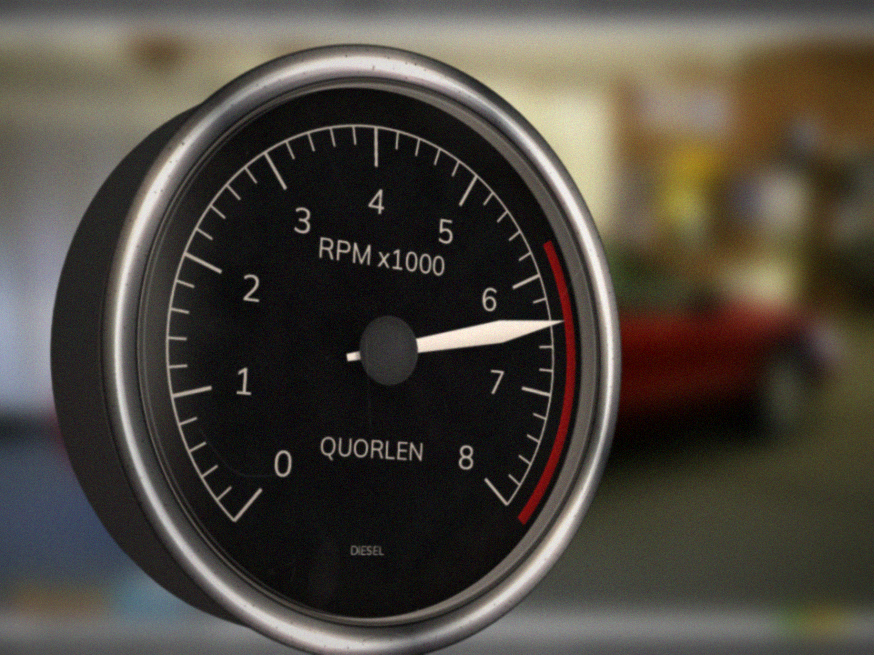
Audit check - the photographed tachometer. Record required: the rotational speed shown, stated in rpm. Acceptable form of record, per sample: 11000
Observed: 6400
